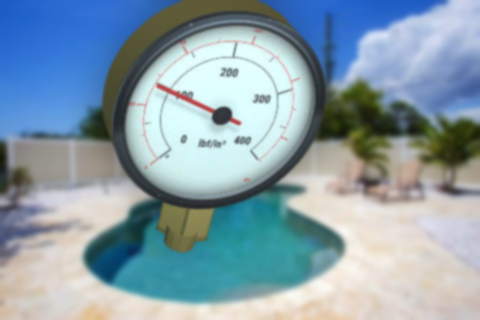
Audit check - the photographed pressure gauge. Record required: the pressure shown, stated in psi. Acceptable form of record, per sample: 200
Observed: 100
